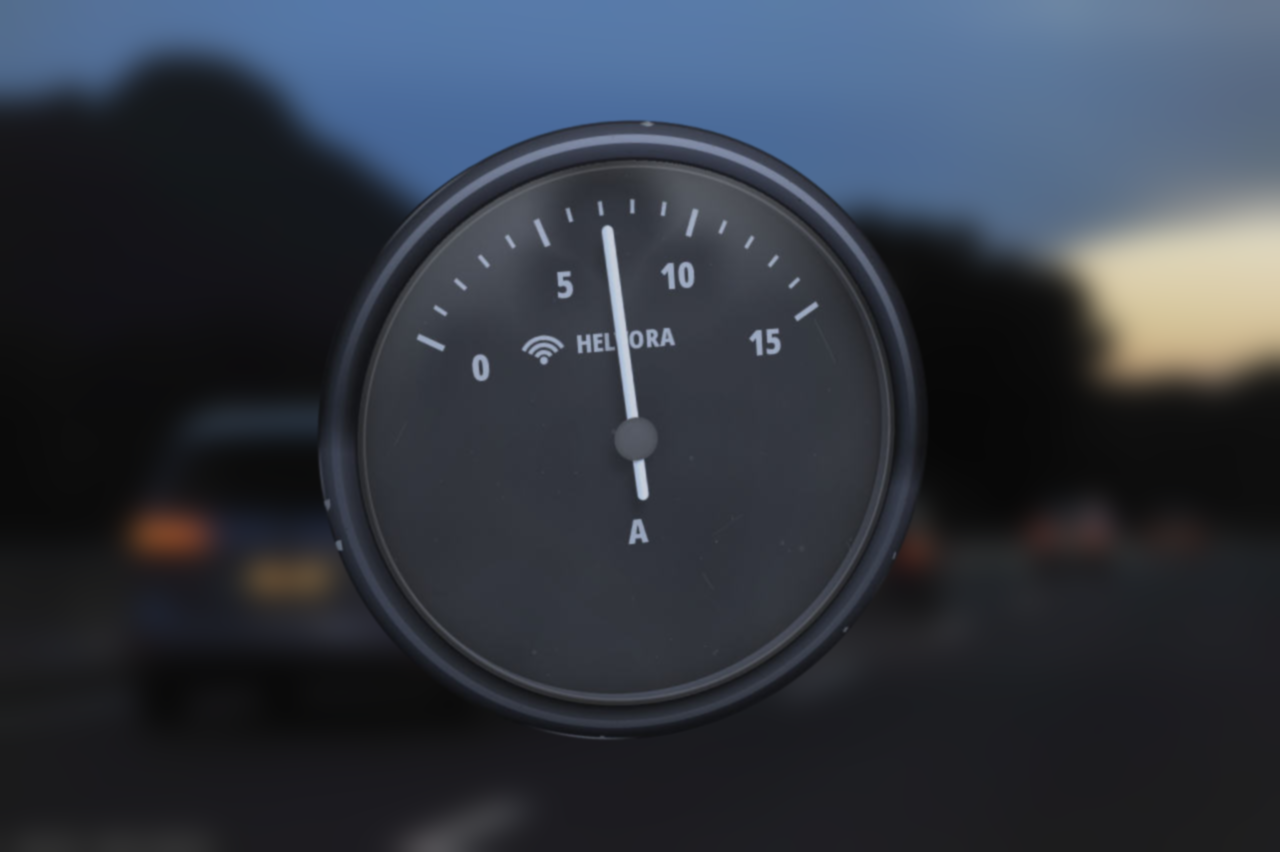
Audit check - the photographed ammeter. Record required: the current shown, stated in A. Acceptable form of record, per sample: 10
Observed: 7
